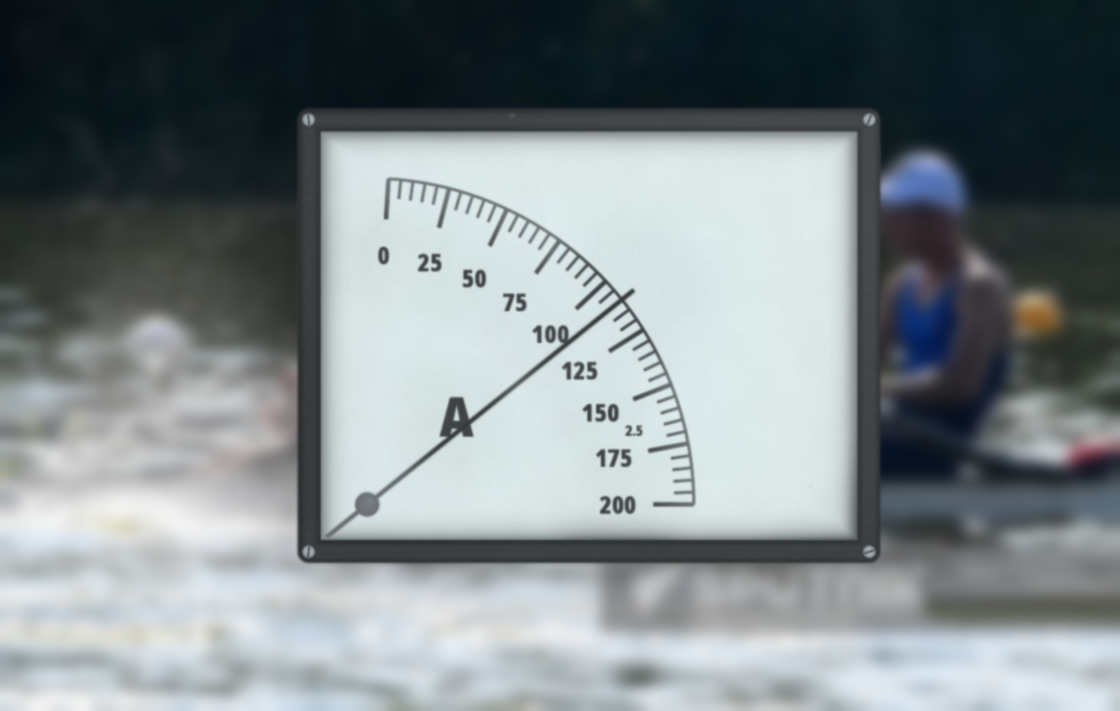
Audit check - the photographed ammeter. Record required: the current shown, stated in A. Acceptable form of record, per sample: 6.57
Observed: 110
